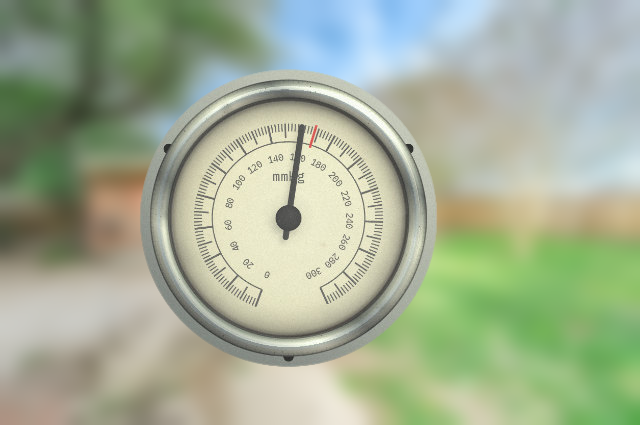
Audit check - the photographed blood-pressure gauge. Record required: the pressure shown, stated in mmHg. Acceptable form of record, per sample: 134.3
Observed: 160
